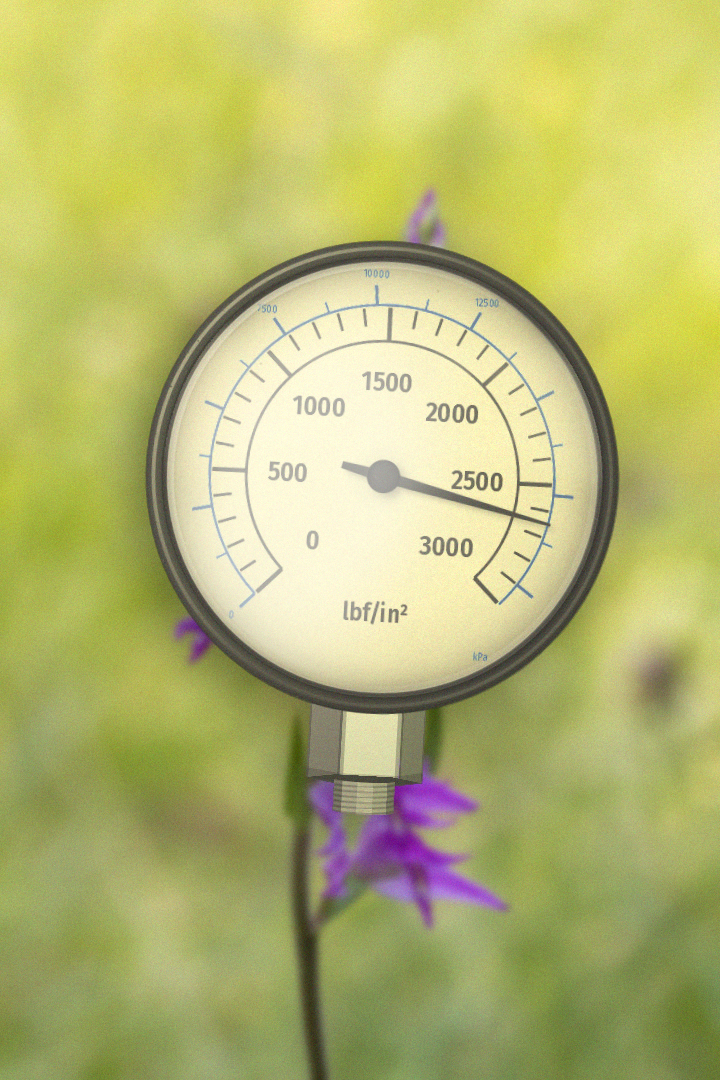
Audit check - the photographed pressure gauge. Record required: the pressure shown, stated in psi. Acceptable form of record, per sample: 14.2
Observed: 2650
